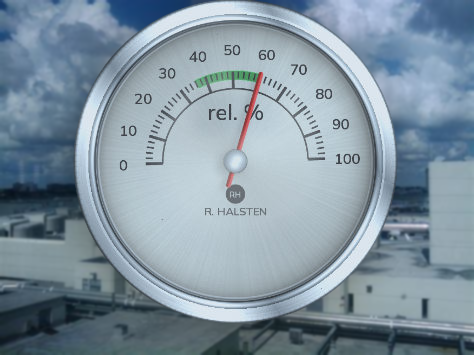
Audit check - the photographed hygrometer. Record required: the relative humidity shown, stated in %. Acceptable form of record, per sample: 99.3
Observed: 60
